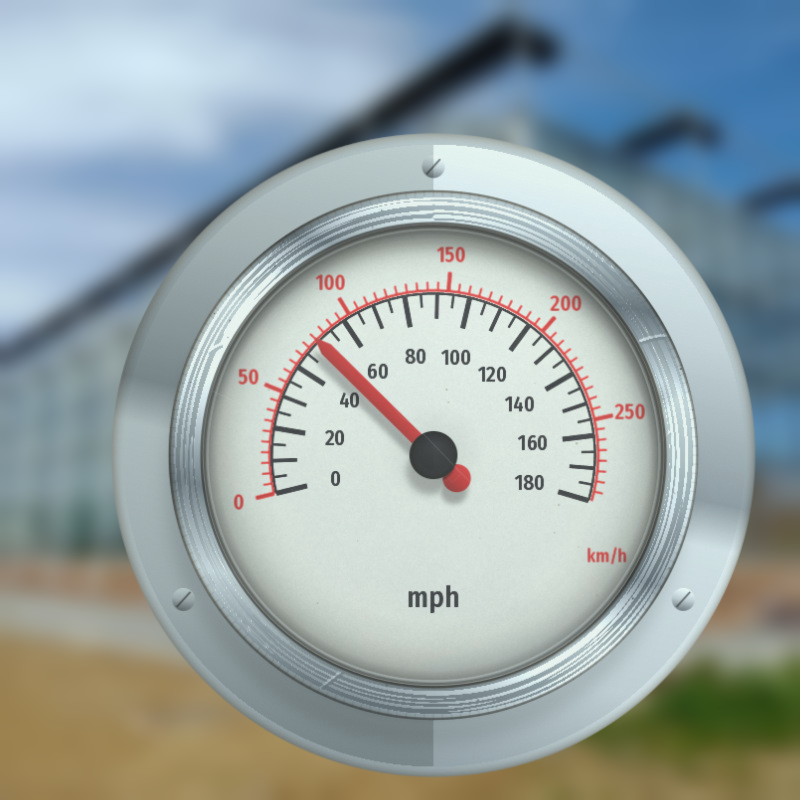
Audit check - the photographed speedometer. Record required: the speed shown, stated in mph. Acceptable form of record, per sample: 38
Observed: 50
